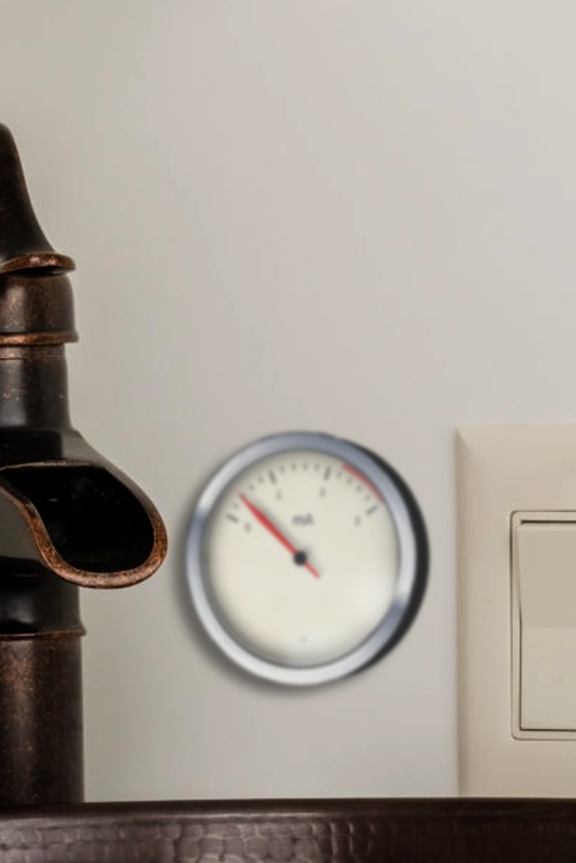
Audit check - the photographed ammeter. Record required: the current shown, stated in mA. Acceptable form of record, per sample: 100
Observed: 0.4
